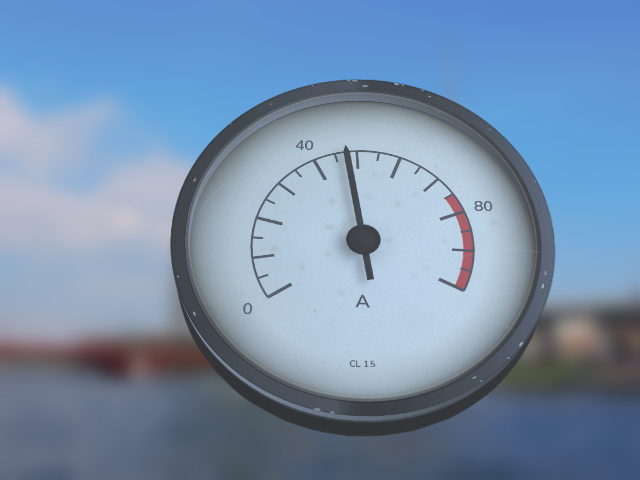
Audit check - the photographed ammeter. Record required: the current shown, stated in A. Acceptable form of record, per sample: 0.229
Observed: 47.5
